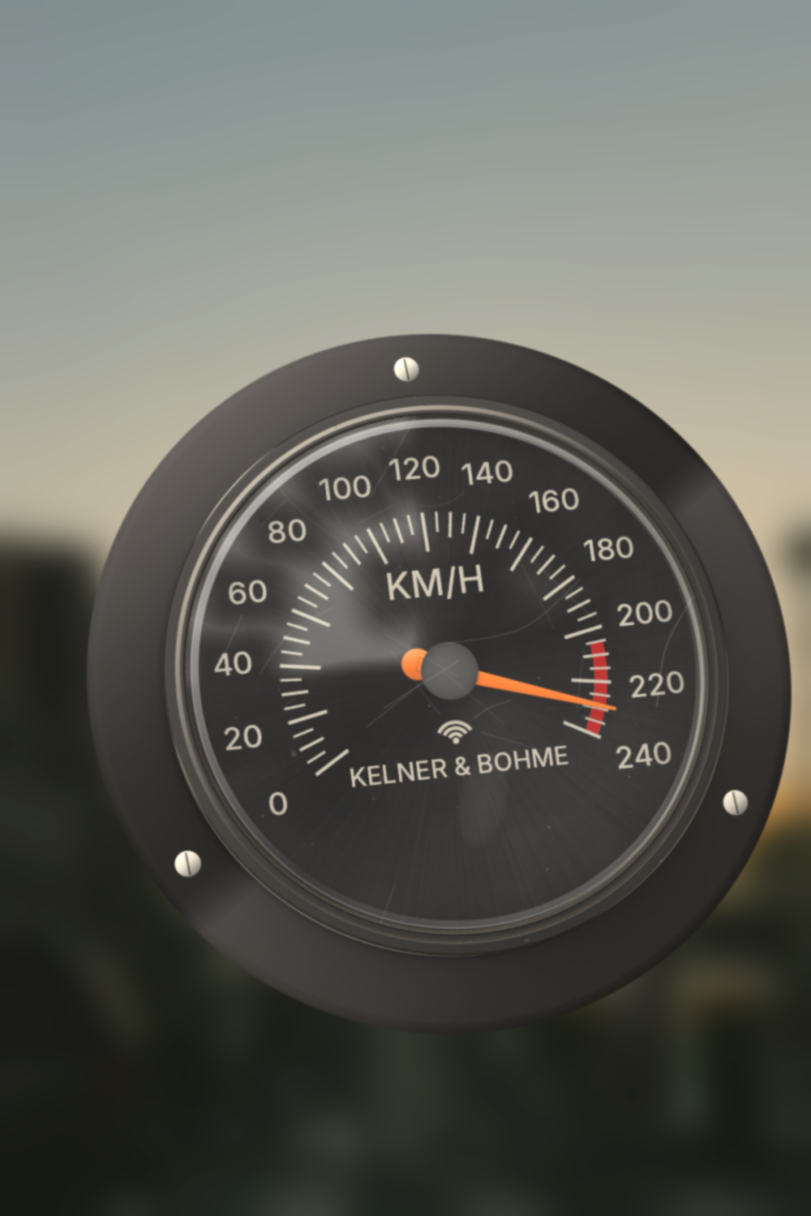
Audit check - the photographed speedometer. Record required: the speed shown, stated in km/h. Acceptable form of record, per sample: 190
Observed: 230
